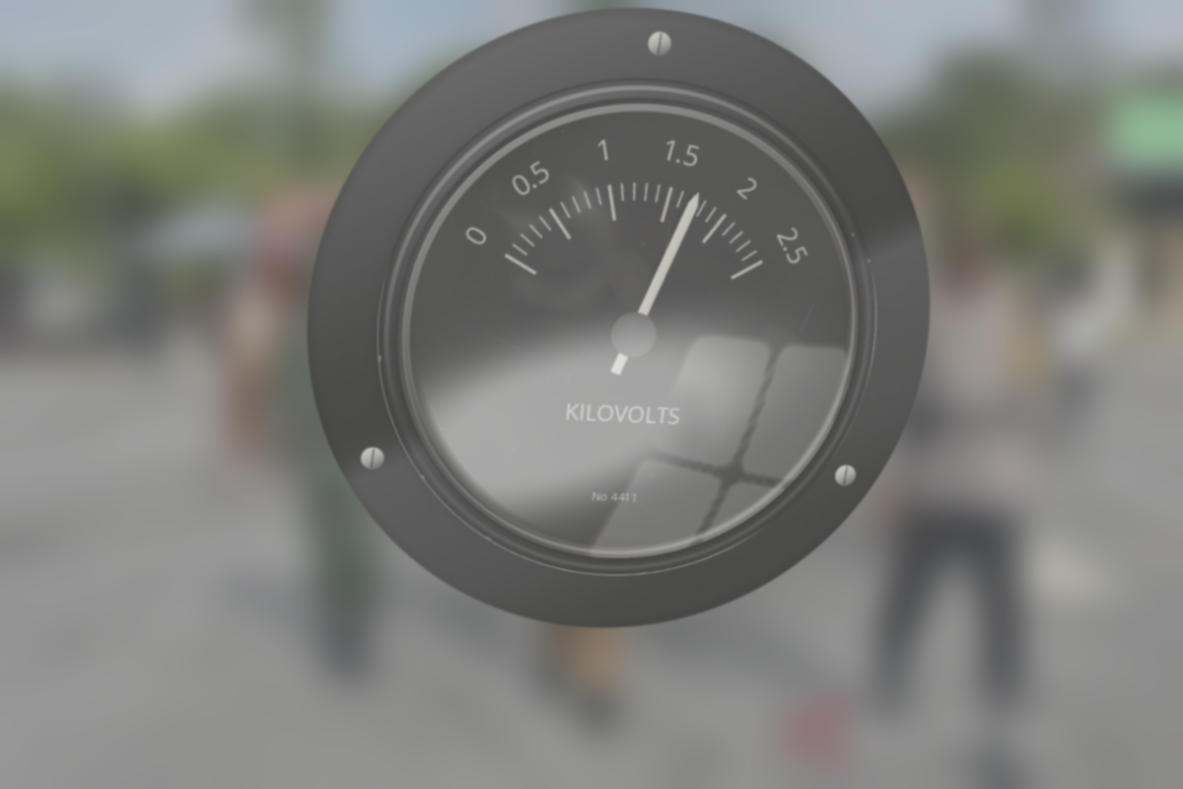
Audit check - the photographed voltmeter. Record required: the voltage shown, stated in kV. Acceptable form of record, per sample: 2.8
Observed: 1.7
